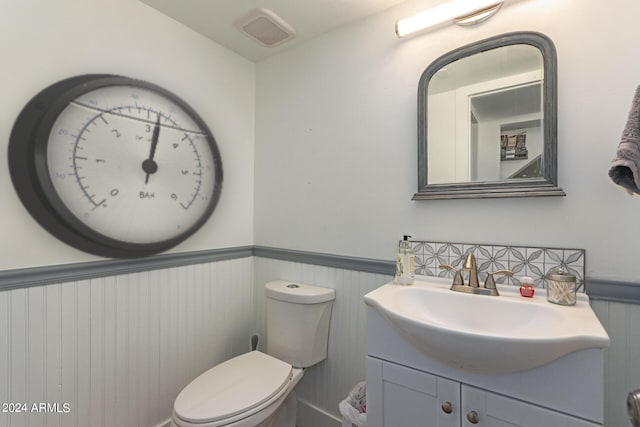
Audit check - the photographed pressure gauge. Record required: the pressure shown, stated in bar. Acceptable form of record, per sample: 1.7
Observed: 3.2
